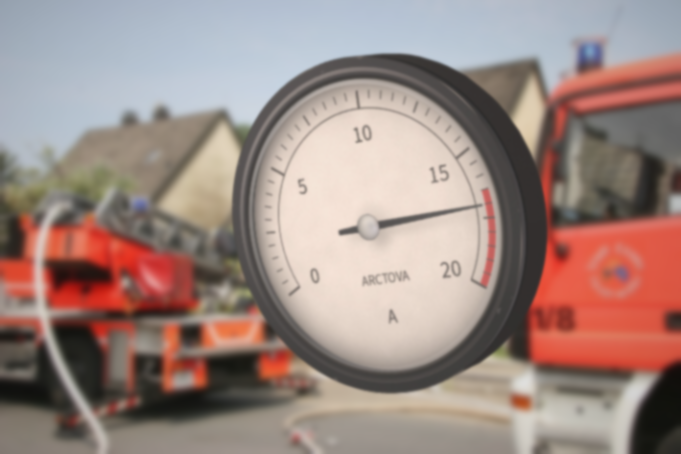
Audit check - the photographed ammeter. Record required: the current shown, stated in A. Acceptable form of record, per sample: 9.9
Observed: 17
